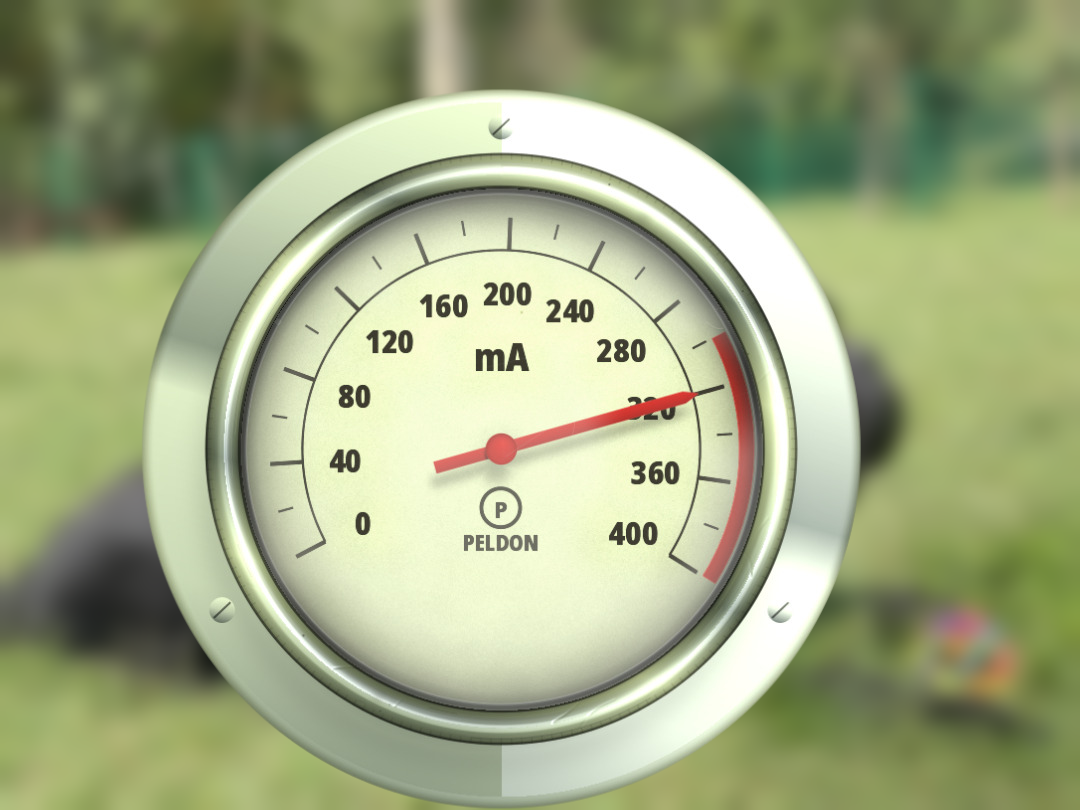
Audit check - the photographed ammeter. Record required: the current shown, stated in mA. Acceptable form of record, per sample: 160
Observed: 320
